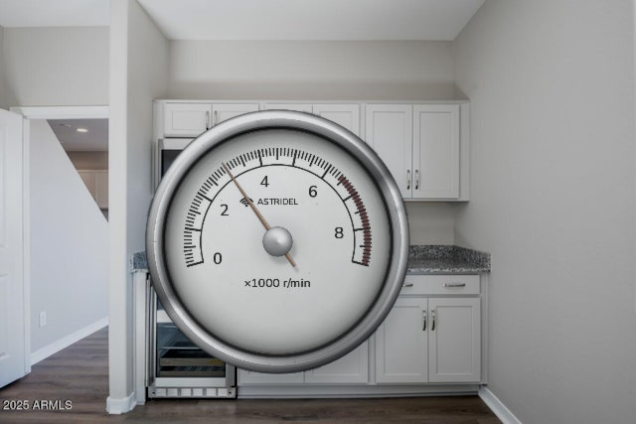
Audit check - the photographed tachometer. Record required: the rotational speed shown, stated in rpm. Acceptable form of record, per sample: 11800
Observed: 3000
